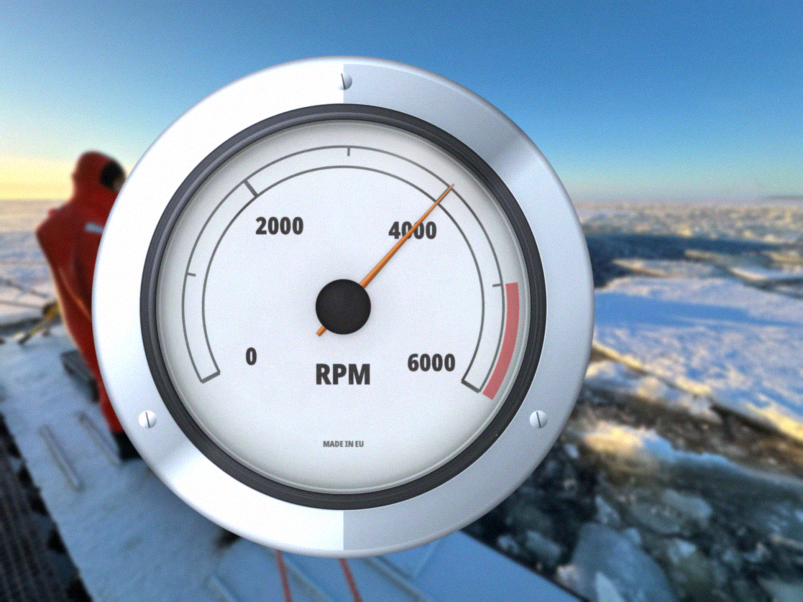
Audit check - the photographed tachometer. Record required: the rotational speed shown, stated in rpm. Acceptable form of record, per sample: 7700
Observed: 4000
